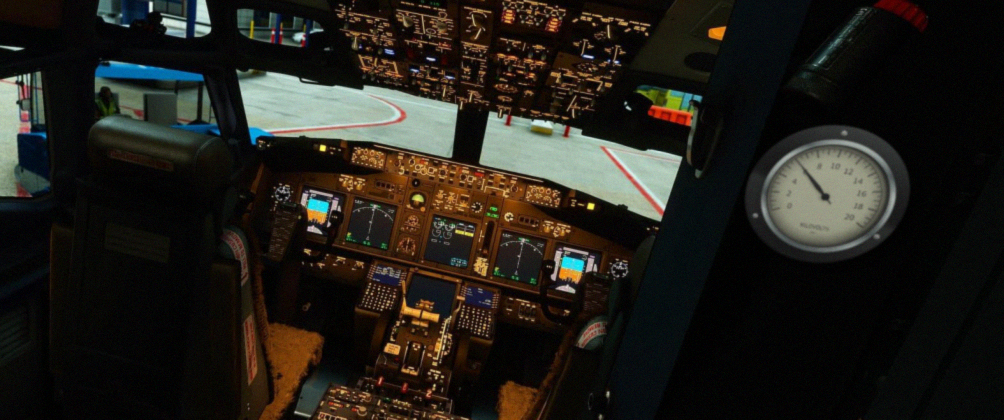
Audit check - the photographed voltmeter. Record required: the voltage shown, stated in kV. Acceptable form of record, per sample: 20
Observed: 6
